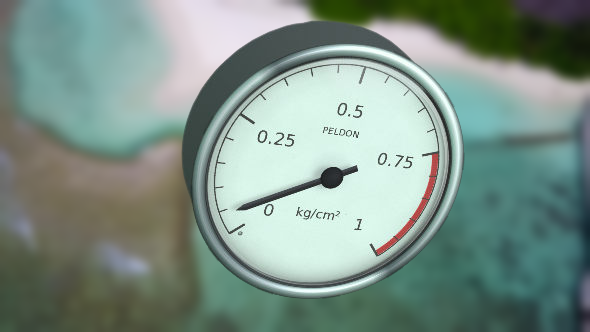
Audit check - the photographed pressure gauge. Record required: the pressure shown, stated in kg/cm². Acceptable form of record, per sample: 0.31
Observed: 0.05
